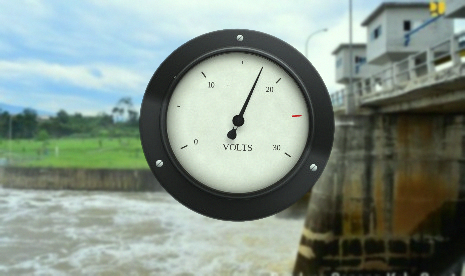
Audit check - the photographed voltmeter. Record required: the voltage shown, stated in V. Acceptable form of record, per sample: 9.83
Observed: 17.5
